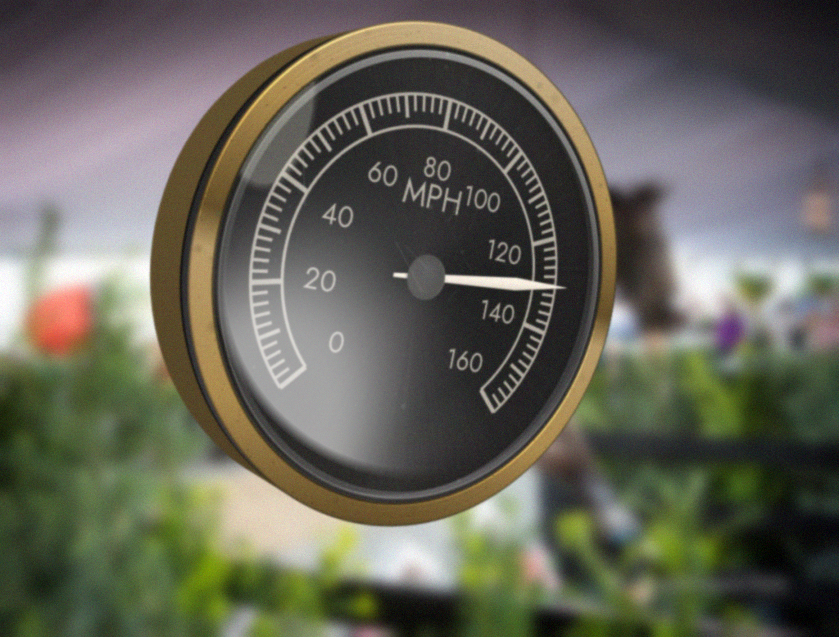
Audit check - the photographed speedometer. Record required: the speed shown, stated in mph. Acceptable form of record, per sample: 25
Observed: 130
